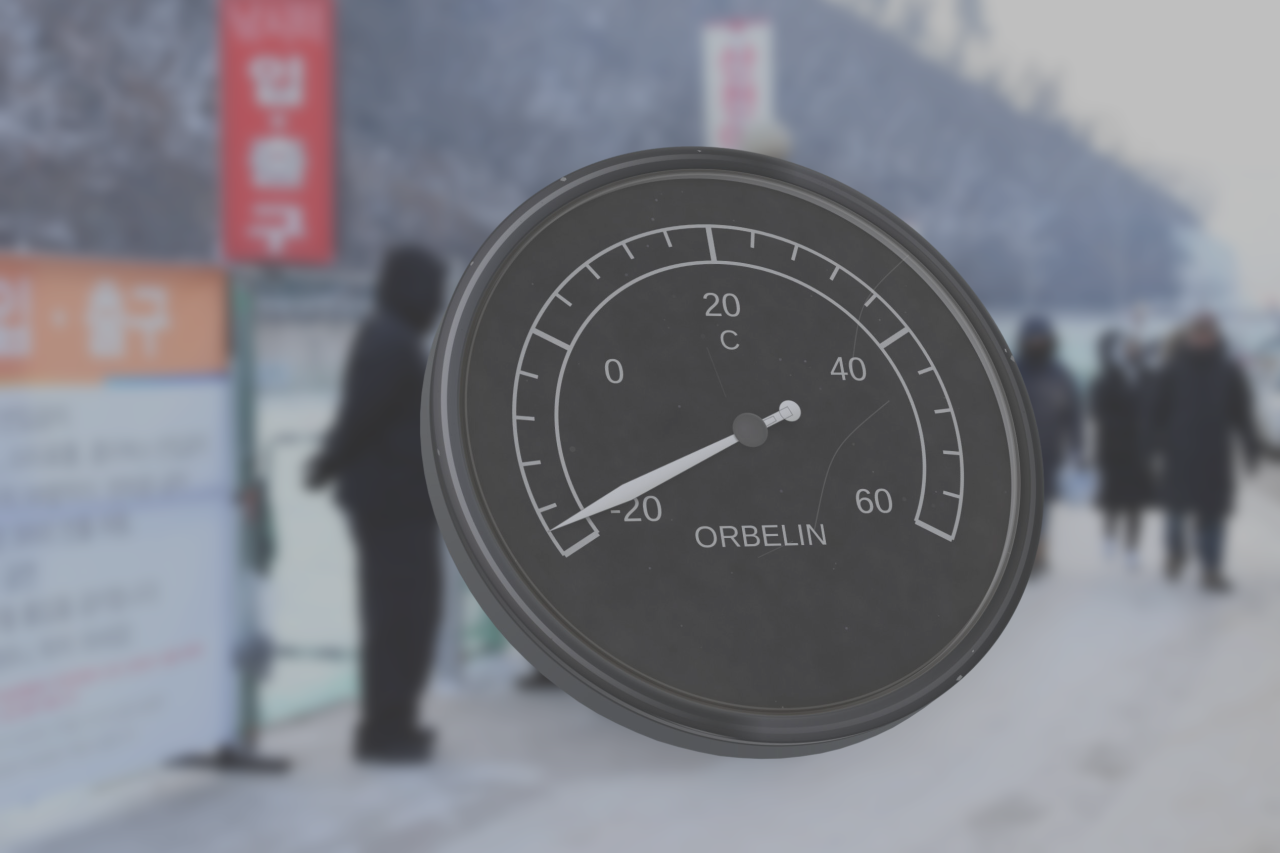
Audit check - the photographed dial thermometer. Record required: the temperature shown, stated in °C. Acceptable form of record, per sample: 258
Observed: -18
